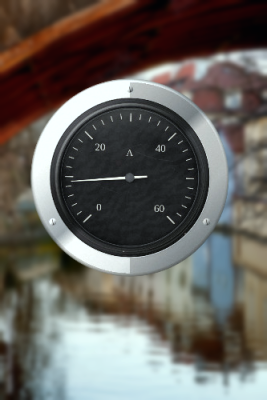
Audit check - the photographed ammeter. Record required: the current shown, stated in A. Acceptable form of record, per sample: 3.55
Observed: 9
